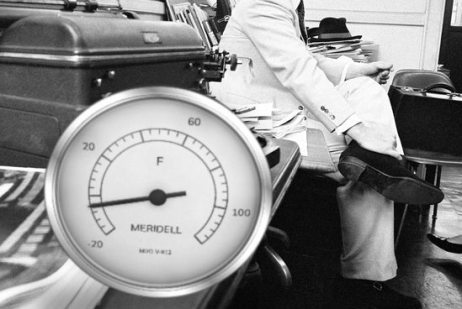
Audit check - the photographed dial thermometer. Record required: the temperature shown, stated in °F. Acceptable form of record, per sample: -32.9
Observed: -4
